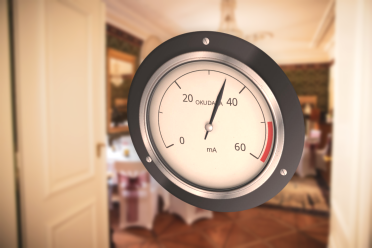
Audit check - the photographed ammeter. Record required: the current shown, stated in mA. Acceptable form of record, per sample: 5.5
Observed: 35
